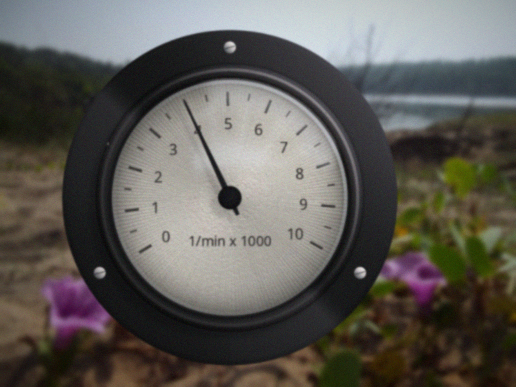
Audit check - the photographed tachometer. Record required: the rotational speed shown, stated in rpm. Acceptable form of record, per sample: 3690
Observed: 4000
